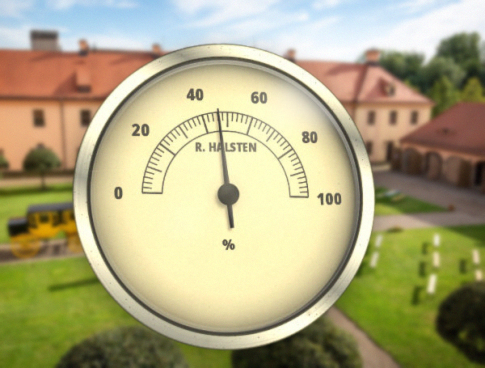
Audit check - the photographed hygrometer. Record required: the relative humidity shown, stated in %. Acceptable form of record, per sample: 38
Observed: 46
